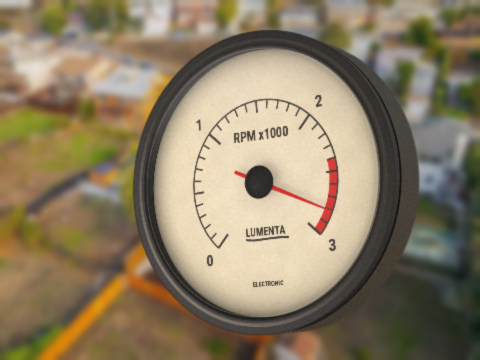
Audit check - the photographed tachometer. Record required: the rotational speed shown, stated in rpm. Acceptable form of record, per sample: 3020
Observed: 2800
